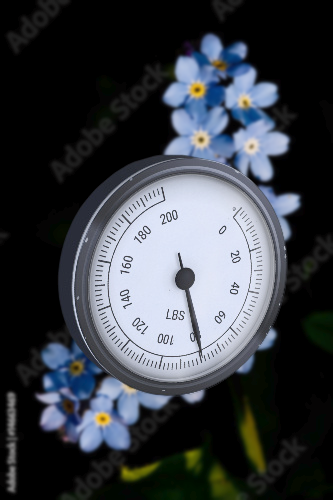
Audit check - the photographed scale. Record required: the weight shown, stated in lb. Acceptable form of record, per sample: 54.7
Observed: 80
